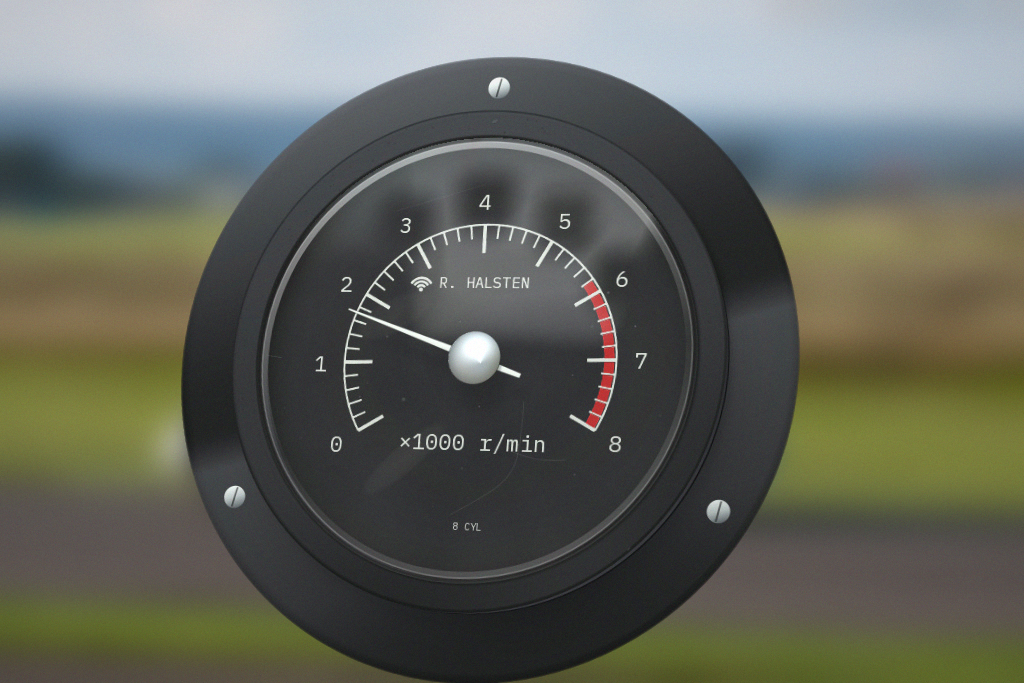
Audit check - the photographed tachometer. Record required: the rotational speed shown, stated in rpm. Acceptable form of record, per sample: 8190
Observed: 1700
